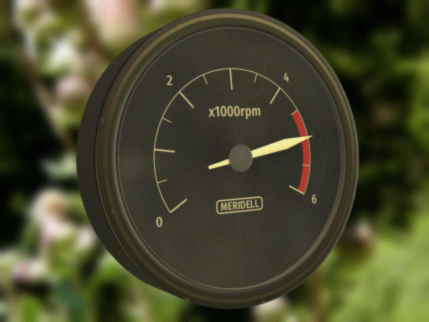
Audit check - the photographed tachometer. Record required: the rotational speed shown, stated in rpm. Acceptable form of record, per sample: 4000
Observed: 5000
